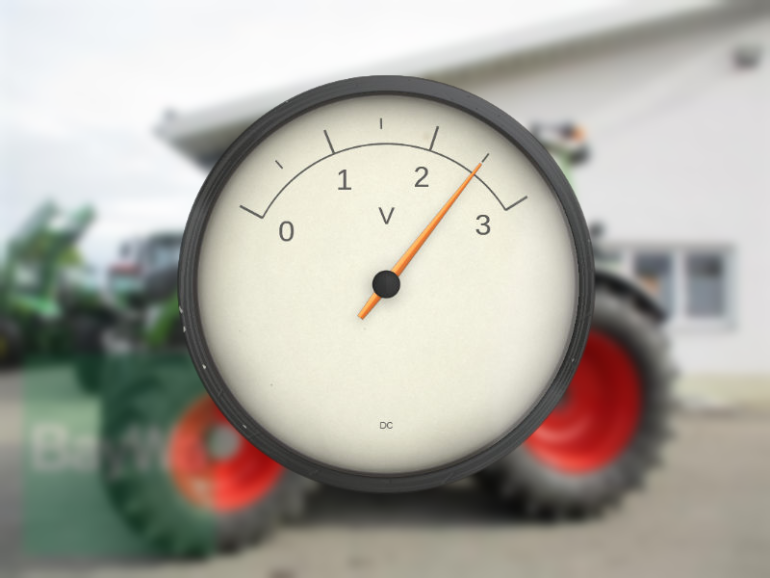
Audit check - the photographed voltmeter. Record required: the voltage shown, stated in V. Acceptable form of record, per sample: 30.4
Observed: 2.5
